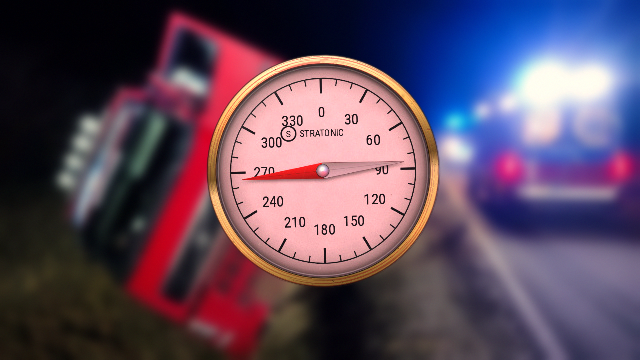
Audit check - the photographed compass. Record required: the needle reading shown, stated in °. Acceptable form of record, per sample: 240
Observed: 265
